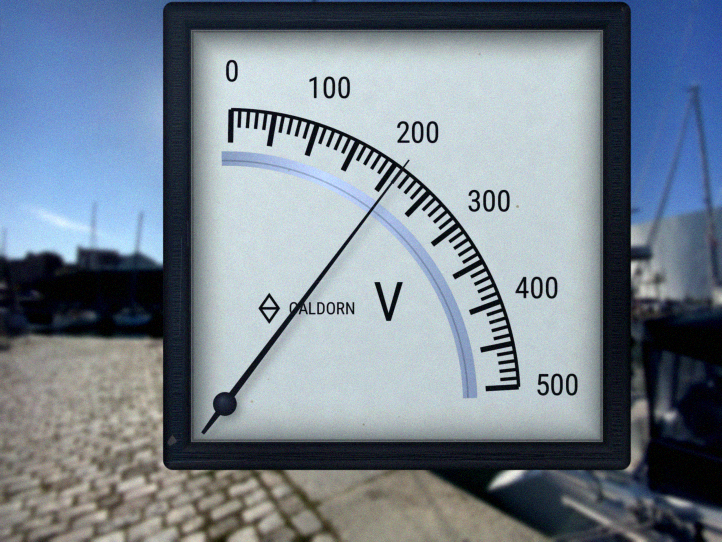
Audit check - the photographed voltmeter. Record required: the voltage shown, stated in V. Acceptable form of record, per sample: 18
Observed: 210
